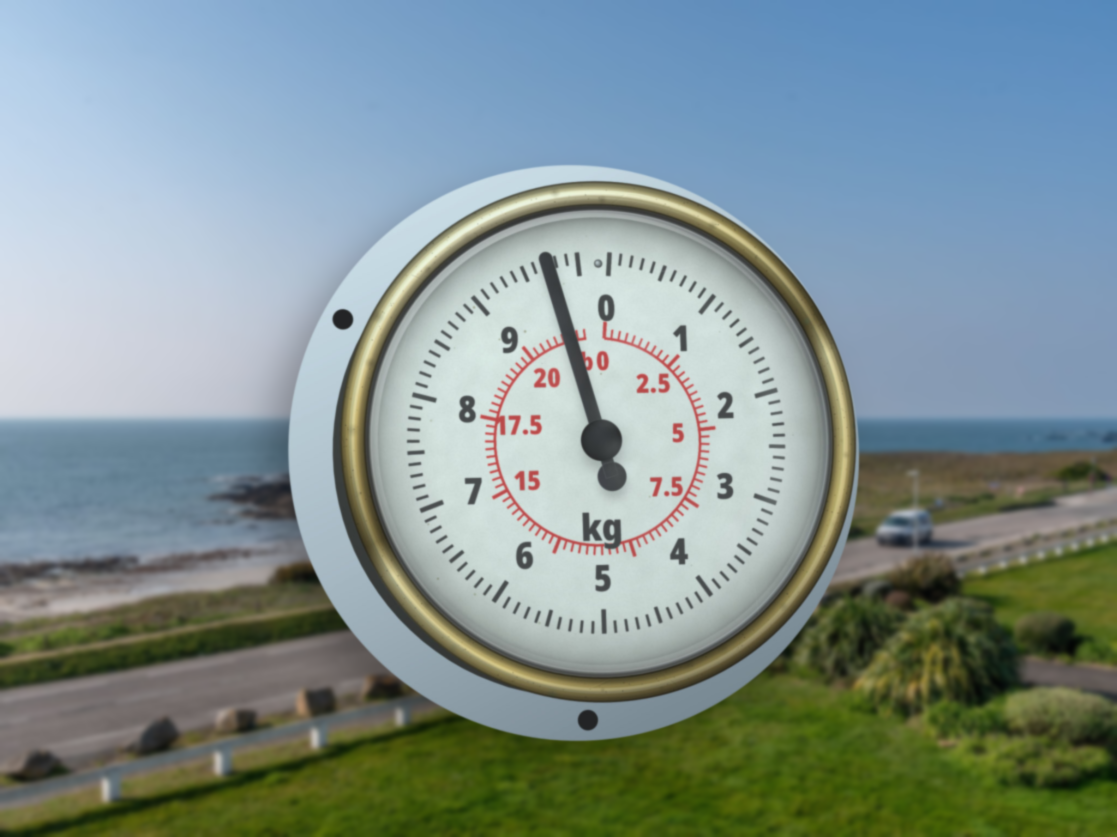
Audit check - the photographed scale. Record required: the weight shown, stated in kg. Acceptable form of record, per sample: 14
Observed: 9.7
